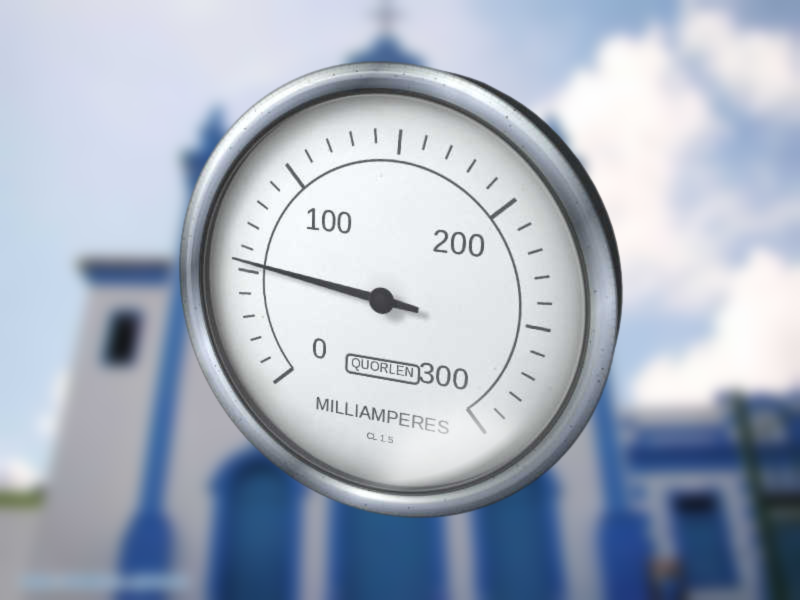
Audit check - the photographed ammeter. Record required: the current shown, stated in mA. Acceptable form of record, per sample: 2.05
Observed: 55
